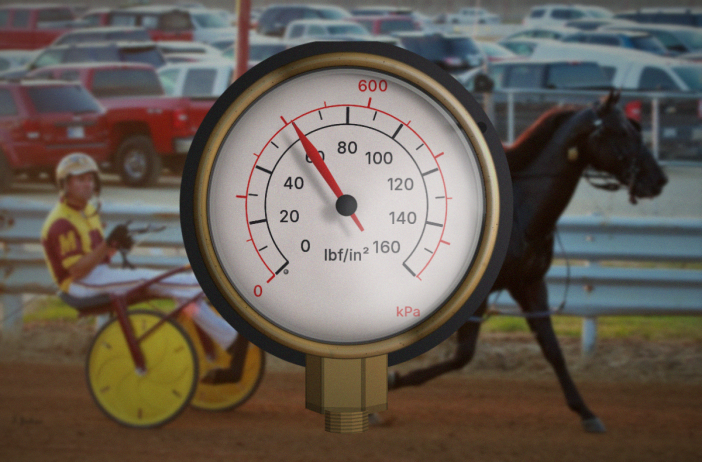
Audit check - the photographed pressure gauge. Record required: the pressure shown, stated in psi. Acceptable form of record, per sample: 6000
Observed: 60
